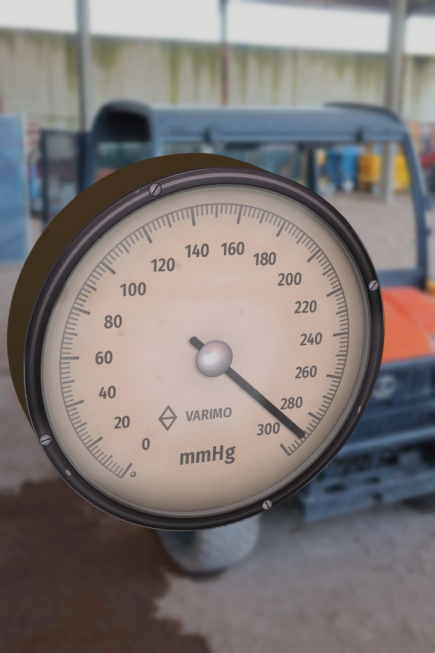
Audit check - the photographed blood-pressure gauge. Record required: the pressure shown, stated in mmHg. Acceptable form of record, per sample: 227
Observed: 290
